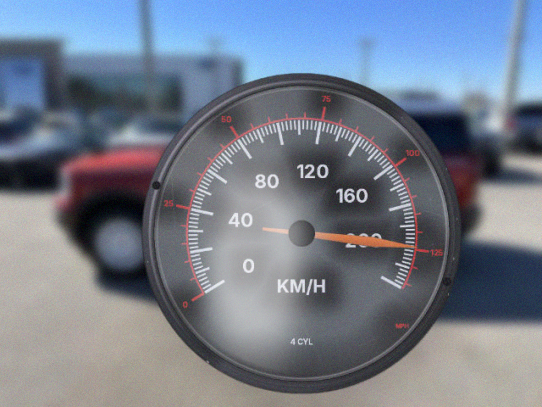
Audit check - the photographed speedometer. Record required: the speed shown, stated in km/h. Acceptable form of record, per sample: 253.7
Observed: 200
